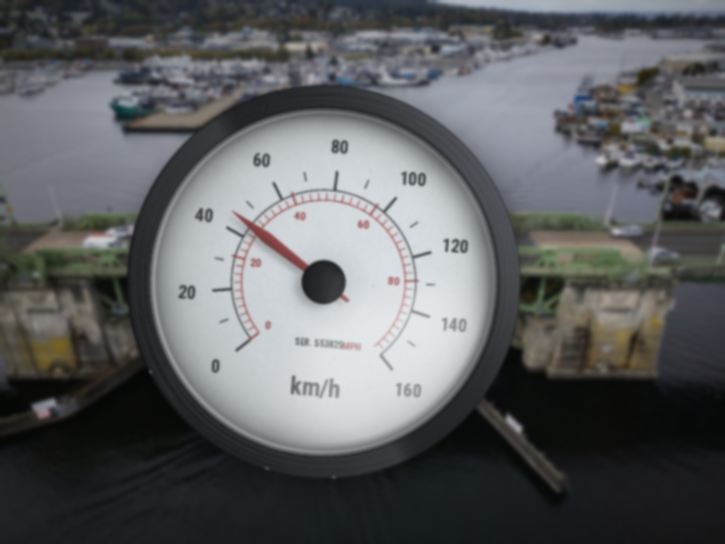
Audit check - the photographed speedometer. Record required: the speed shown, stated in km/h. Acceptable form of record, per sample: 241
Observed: 45
